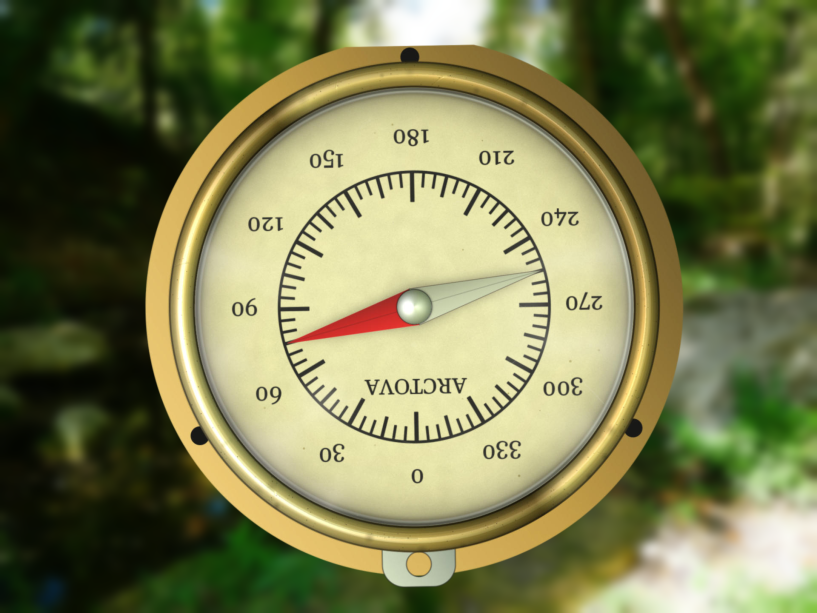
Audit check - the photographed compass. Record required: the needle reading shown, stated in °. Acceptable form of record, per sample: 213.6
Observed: 75
